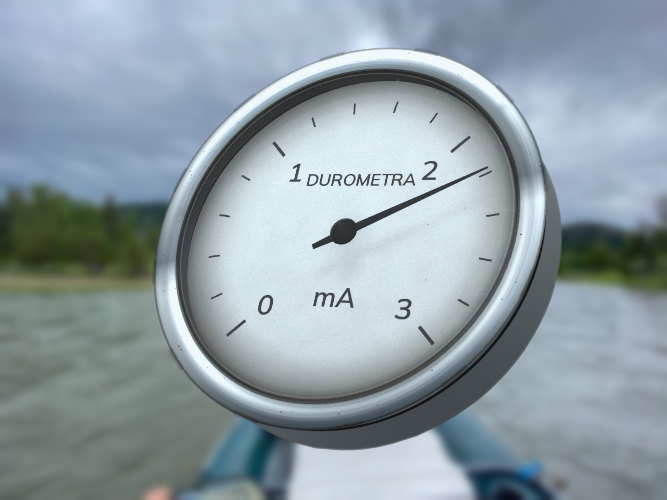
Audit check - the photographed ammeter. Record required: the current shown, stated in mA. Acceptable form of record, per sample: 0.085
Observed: 2.2
